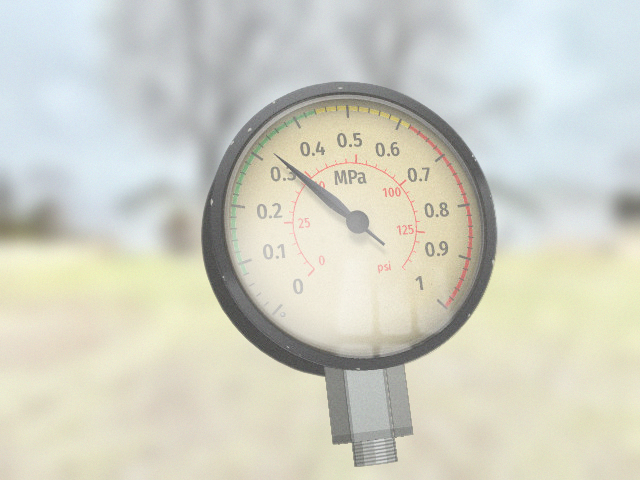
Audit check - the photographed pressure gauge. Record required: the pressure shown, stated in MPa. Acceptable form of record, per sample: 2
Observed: 0.32
